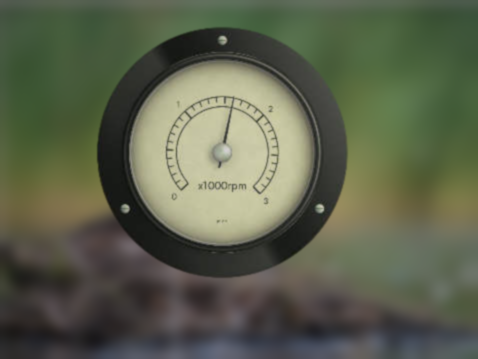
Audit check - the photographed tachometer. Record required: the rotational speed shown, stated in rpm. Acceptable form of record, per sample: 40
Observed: 1600
